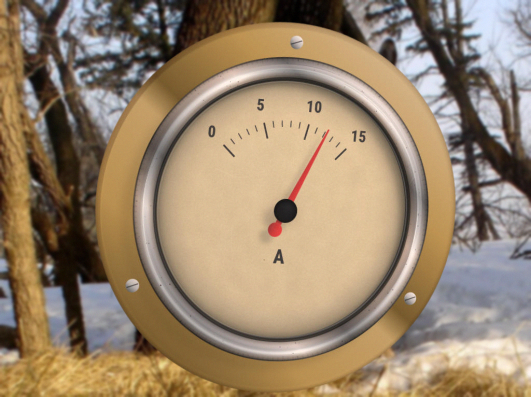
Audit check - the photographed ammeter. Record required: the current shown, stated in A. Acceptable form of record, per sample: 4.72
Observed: 12
